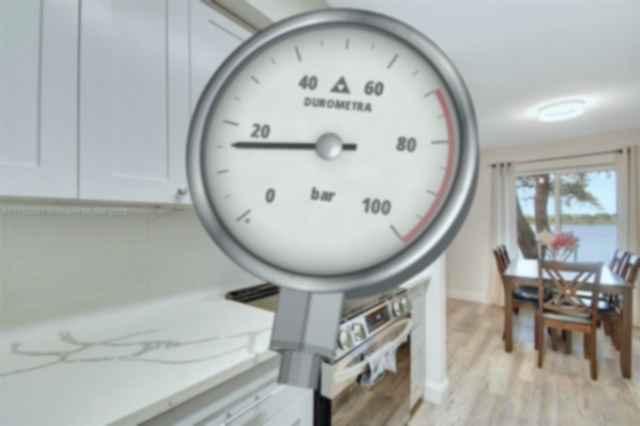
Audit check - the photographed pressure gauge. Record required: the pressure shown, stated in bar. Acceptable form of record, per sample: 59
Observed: 15
